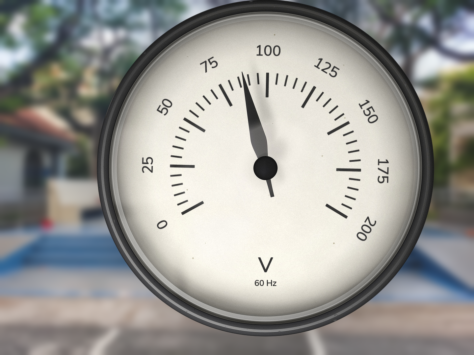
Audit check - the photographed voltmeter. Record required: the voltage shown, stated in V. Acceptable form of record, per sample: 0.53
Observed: 87.5
